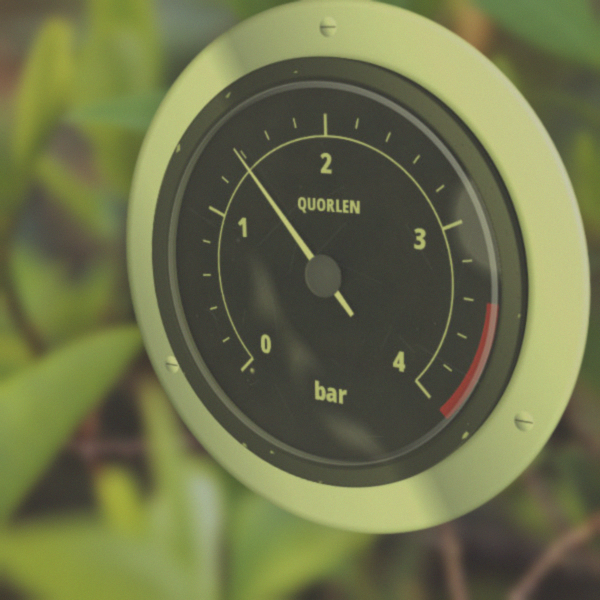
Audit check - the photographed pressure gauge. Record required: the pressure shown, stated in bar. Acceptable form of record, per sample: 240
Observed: 1.4
